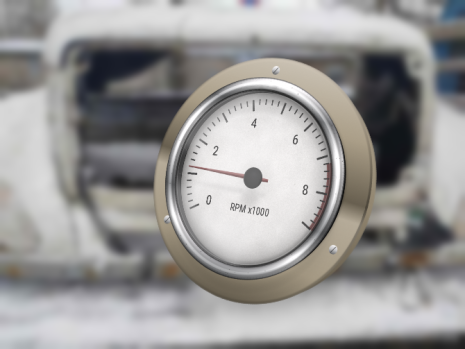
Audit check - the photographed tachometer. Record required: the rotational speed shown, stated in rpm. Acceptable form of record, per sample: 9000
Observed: 1200
